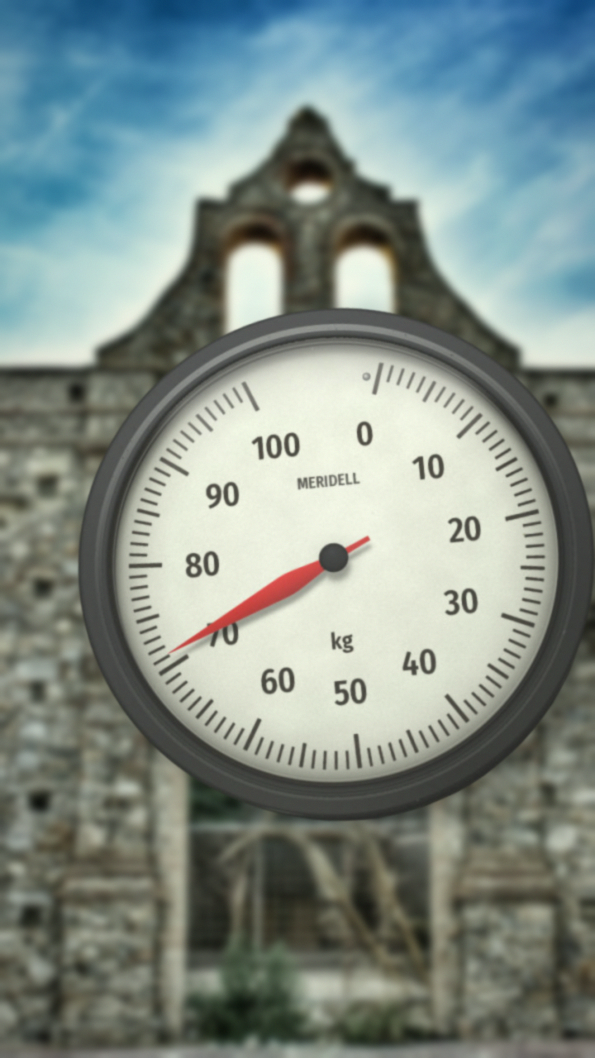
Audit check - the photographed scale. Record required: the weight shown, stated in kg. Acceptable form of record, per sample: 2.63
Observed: 71
